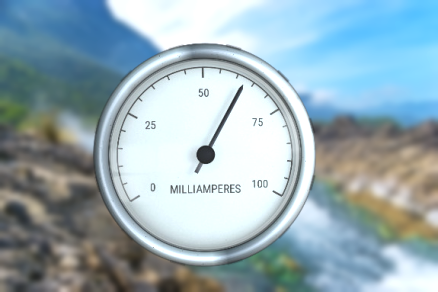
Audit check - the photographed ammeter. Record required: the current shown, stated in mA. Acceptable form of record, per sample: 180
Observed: 62.5
